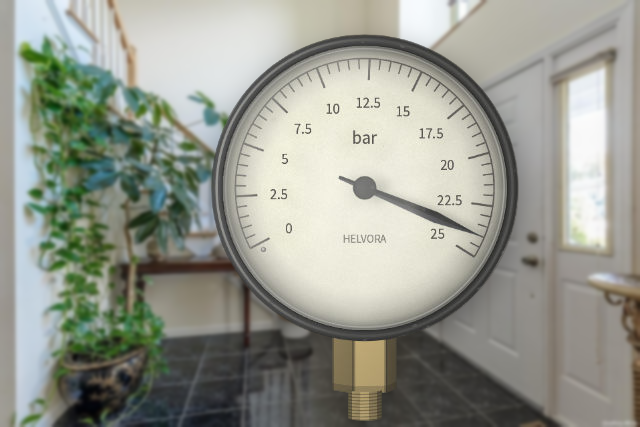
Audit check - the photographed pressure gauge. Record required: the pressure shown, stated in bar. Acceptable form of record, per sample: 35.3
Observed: 24
